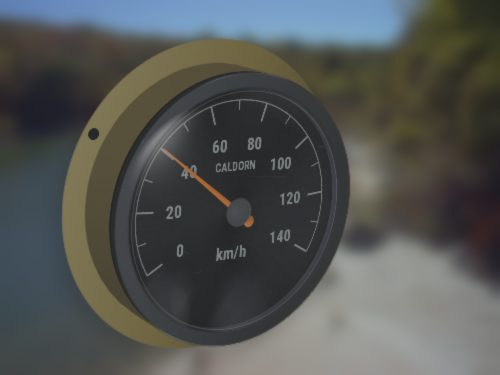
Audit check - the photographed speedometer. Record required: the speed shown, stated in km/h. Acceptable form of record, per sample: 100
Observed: 40
